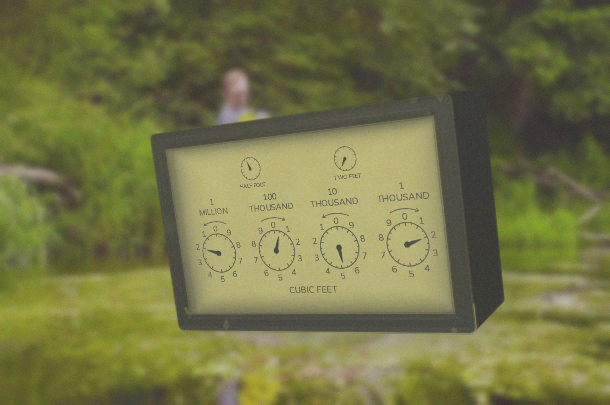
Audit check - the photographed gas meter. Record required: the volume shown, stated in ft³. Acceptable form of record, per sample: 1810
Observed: 205200
